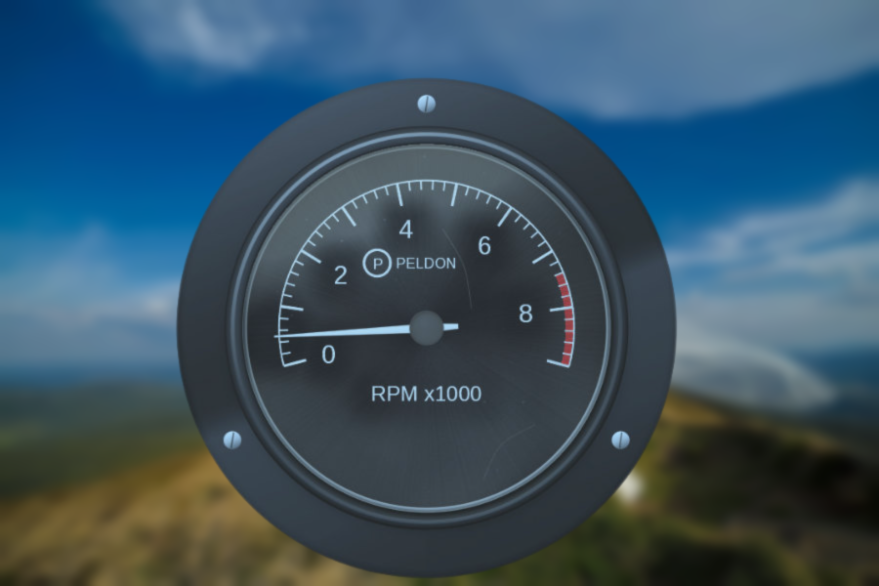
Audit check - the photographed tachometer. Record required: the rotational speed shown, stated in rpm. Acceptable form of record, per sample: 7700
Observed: 500
